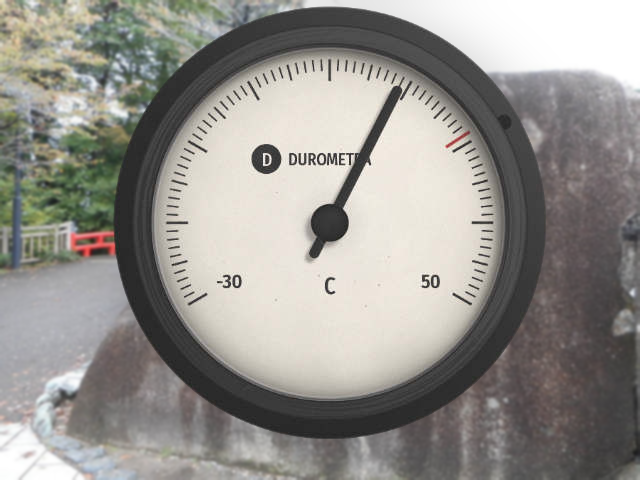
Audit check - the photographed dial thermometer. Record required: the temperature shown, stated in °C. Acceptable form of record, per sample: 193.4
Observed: 19
